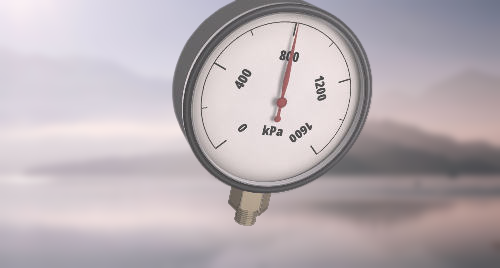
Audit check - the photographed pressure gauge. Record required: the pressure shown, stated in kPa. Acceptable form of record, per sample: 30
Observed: 800
